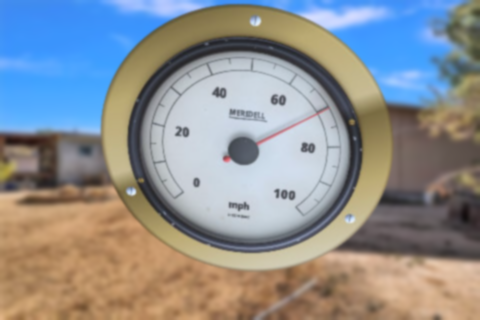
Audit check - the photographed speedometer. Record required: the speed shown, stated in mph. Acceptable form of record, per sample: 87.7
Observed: 70
